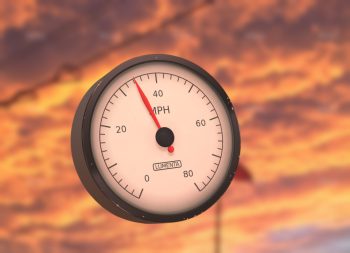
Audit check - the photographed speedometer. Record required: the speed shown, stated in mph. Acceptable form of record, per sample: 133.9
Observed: 34
